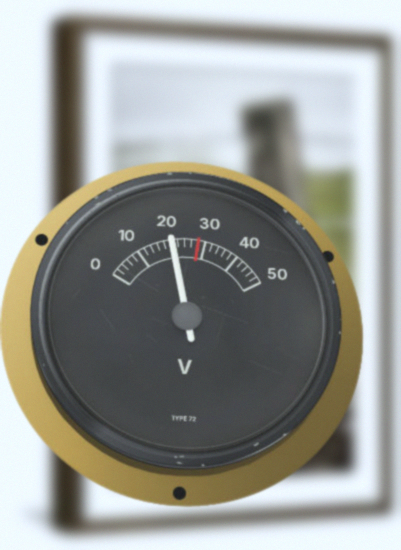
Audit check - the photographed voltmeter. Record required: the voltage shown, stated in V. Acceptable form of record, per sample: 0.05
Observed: 20
